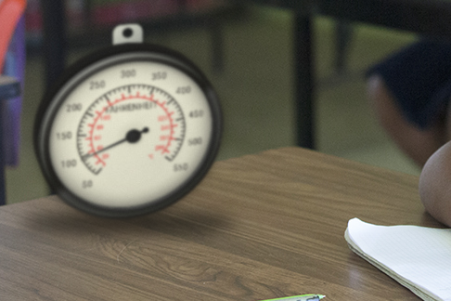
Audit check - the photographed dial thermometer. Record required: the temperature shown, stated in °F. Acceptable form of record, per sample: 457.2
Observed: 100
